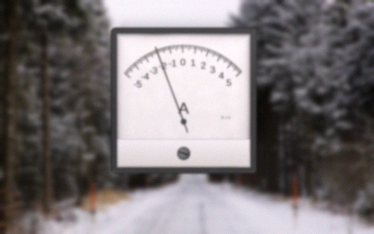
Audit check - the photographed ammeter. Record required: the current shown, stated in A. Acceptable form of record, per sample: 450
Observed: -2
